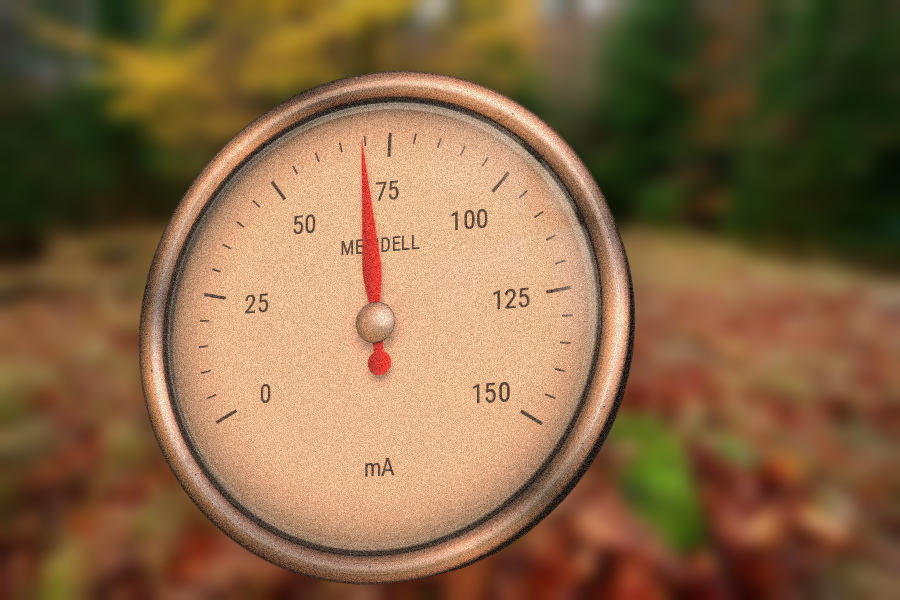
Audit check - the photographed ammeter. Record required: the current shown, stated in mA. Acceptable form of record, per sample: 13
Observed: 70
